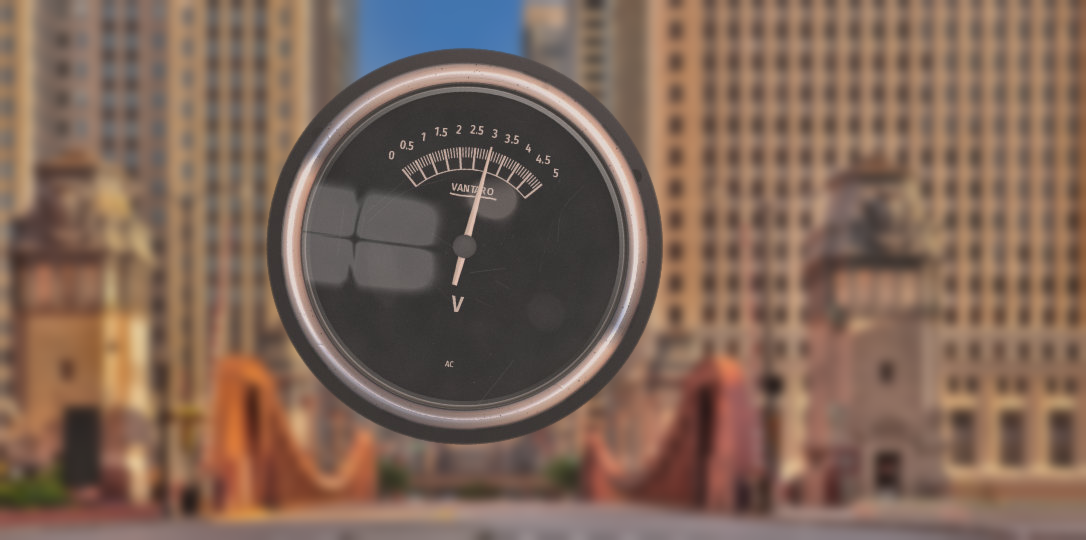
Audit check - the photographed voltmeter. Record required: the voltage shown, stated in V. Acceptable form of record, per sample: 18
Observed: 3
